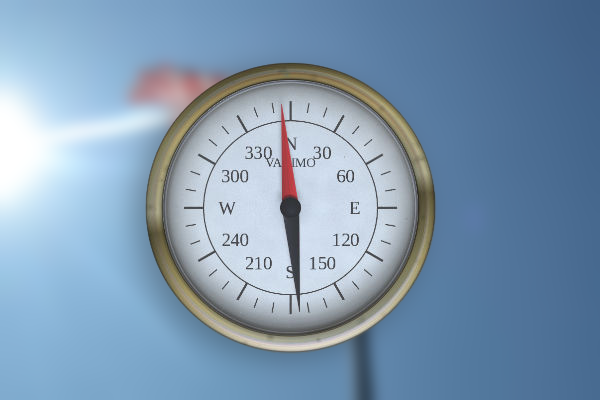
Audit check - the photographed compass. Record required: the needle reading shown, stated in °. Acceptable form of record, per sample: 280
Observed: 355
